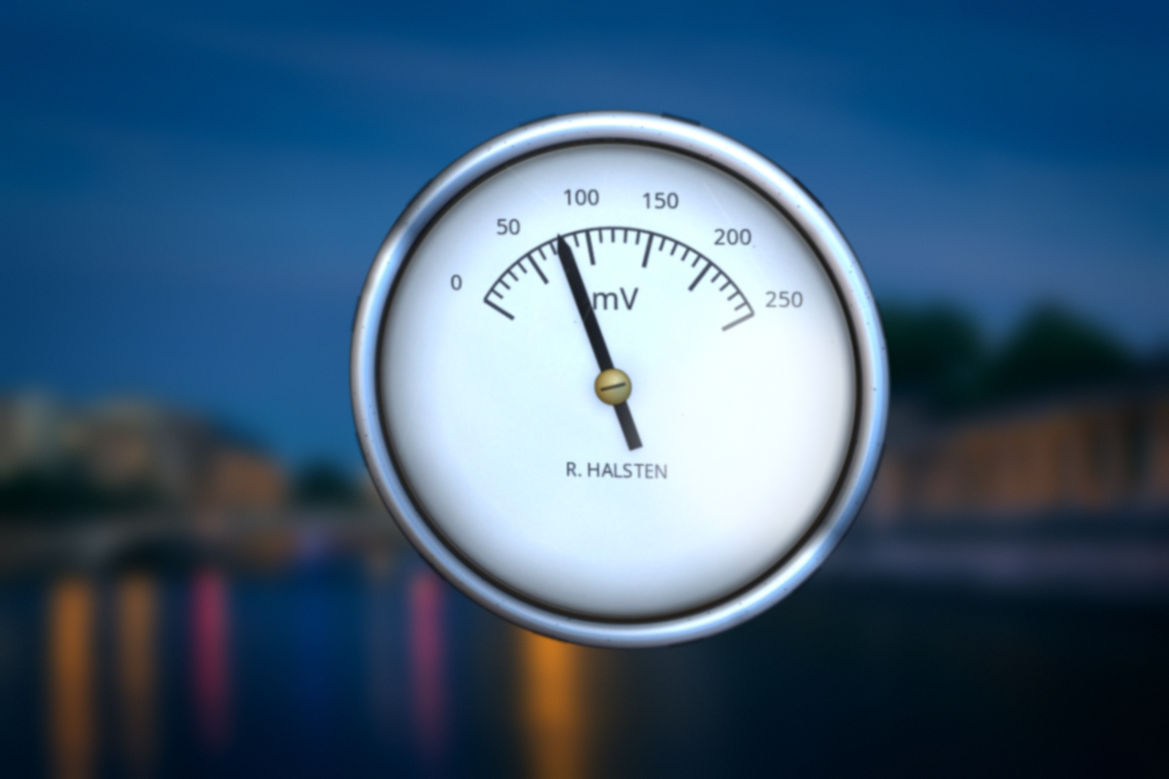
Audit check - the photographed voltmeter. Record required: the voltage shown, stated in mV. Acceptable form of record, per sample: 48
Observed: 80
